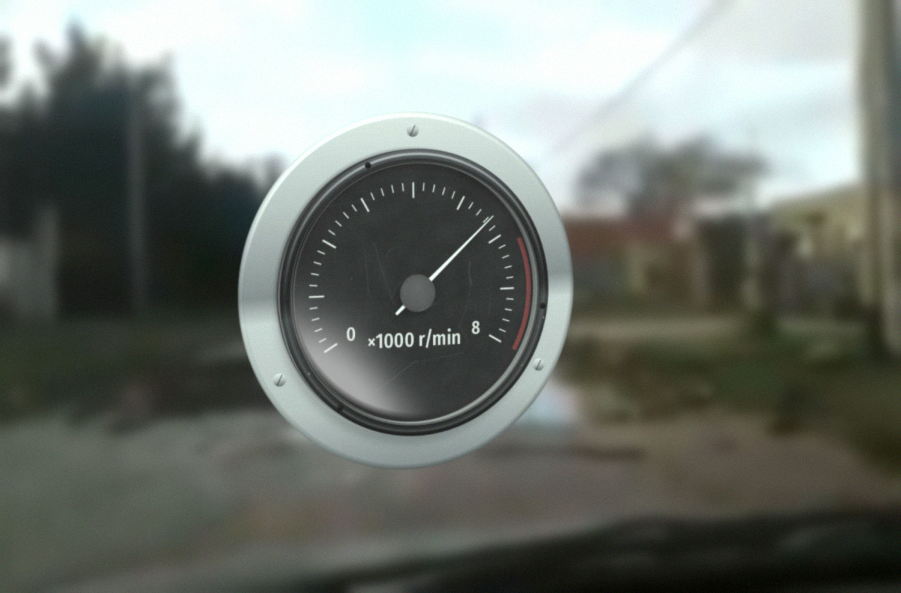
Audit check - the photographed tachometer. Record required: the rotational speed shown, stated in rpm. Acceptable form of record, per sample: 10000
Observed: 5600
